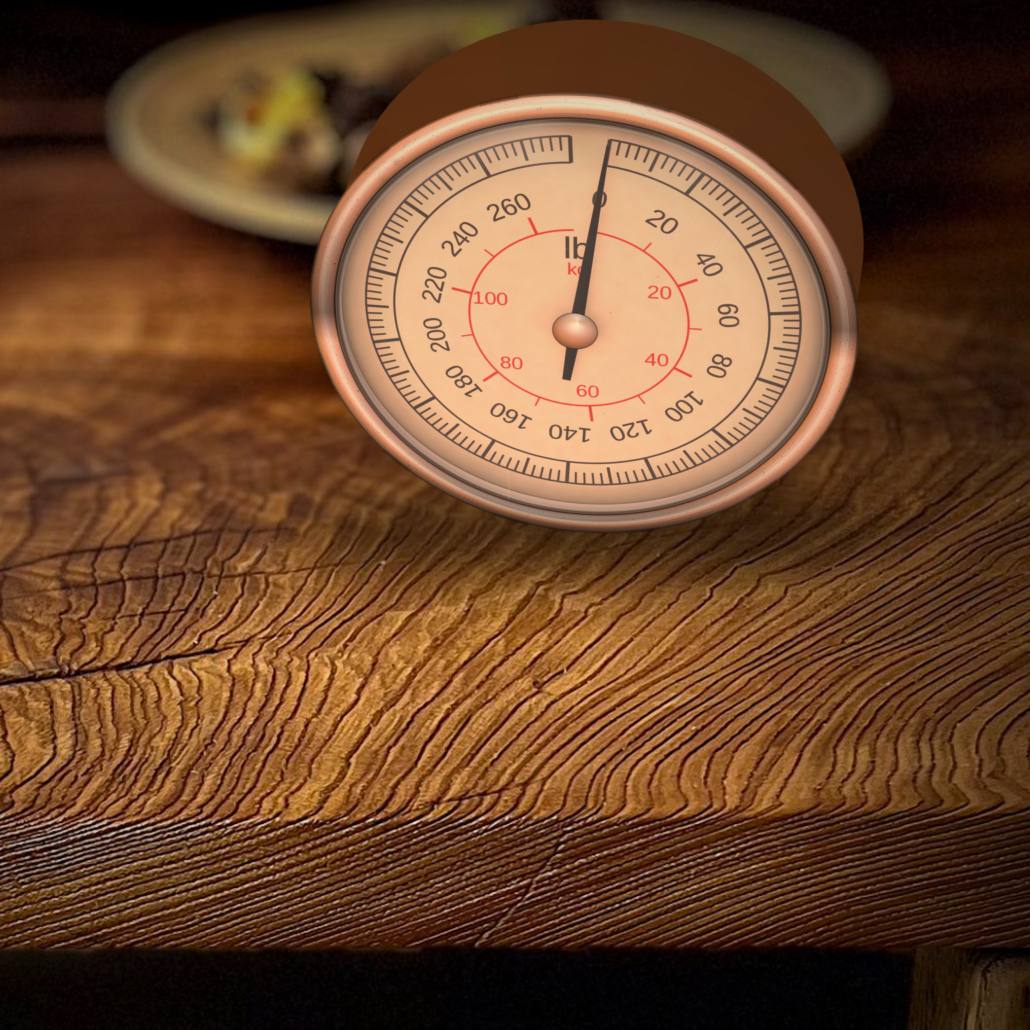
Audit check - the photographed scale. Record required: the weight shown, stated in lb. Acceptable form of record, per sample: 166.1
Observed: 0
